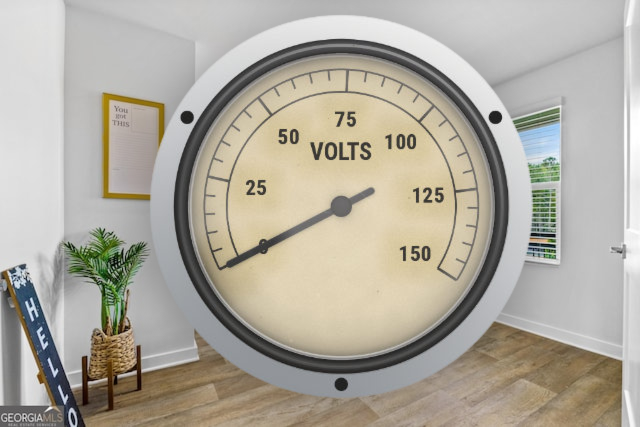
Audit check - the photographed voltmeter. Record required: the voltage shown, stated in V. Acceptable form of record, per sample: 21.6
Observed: 0
